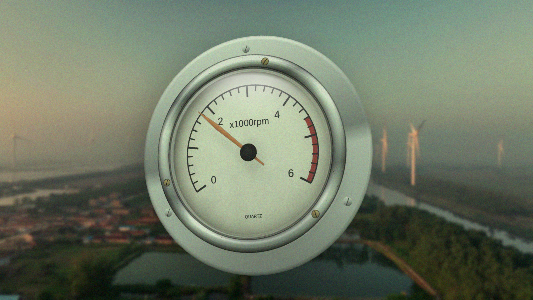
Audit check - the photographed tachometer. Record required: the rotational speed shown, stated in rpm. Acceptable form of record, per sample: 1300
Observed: 1800
